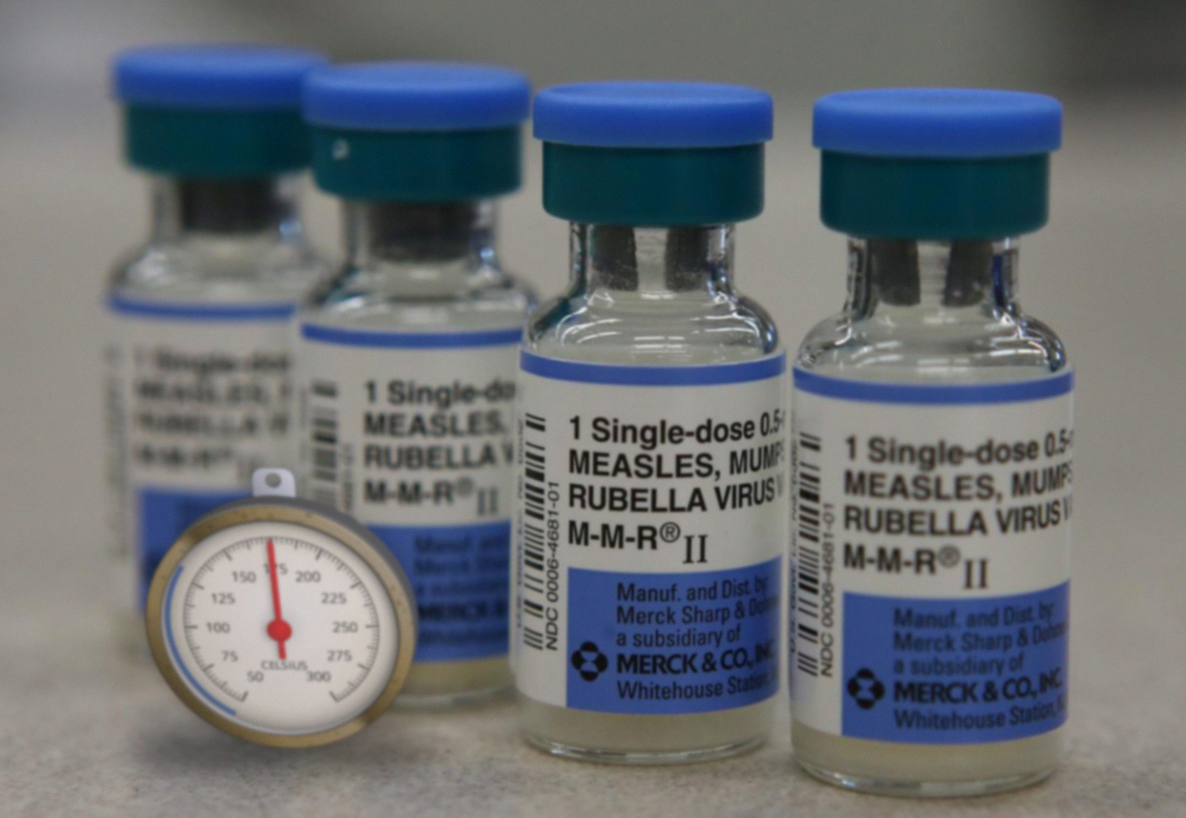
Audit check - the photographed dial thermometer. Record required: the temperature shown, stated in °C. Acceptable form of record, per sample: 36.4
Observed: 175
